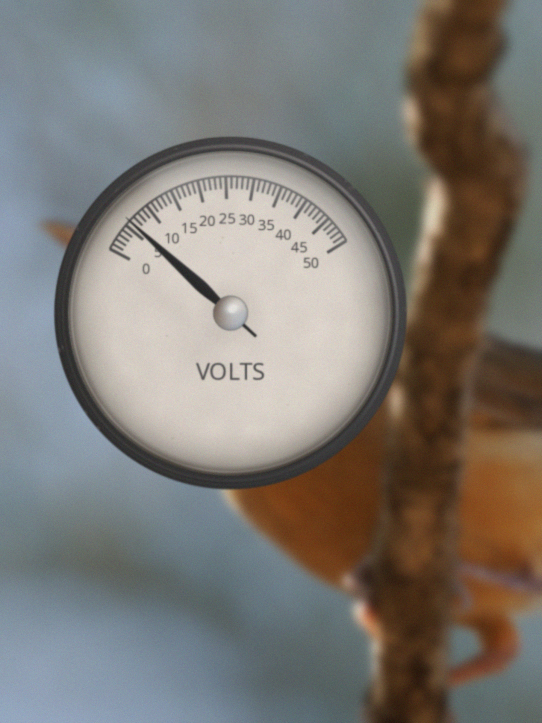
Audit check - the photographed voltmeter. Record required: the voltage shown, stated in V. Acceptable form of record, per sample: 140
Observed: 6
